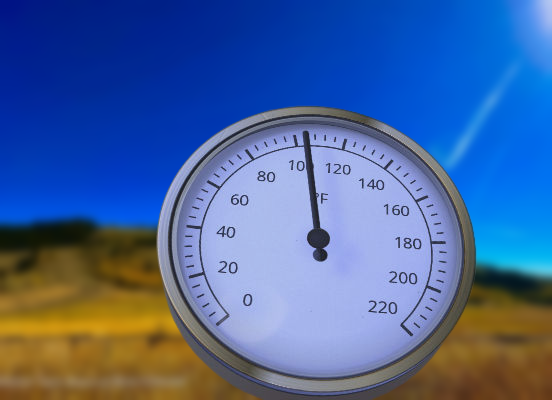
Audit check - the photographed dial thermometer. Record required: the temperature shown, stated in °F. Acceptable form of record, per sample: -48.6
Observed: 104
